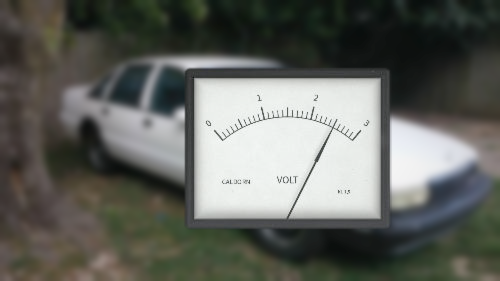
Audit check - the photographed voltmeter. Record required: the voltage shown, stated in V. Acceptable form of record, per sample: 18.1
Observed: 2.5
